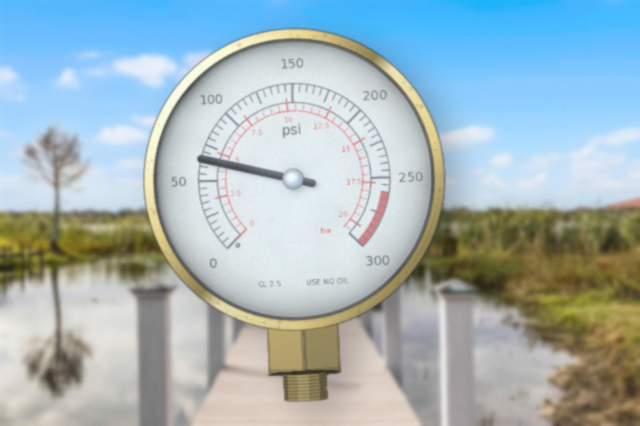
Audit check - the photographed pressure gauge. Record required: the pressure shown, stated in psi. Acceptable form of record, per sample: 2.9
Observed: 65
